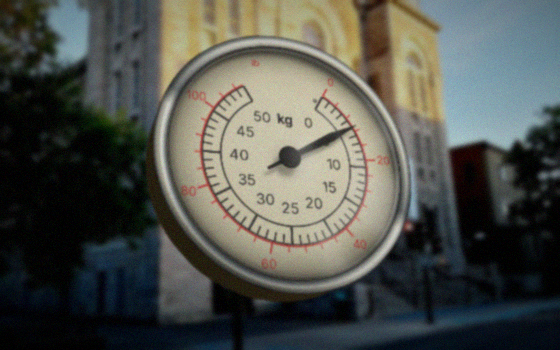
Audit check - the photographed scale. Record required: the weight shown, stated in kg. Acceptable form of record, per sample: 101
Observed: 5
